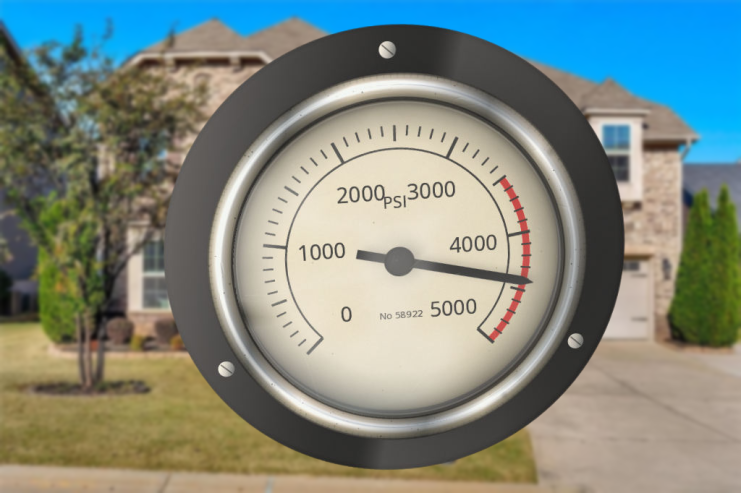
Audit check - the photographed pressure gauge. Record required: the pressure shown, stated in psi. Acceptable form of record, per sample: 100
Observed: 4400
